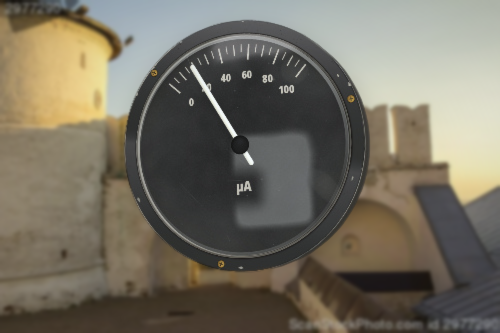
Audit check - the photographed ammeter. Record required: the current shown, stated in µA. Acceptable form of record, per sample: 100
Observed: 20
